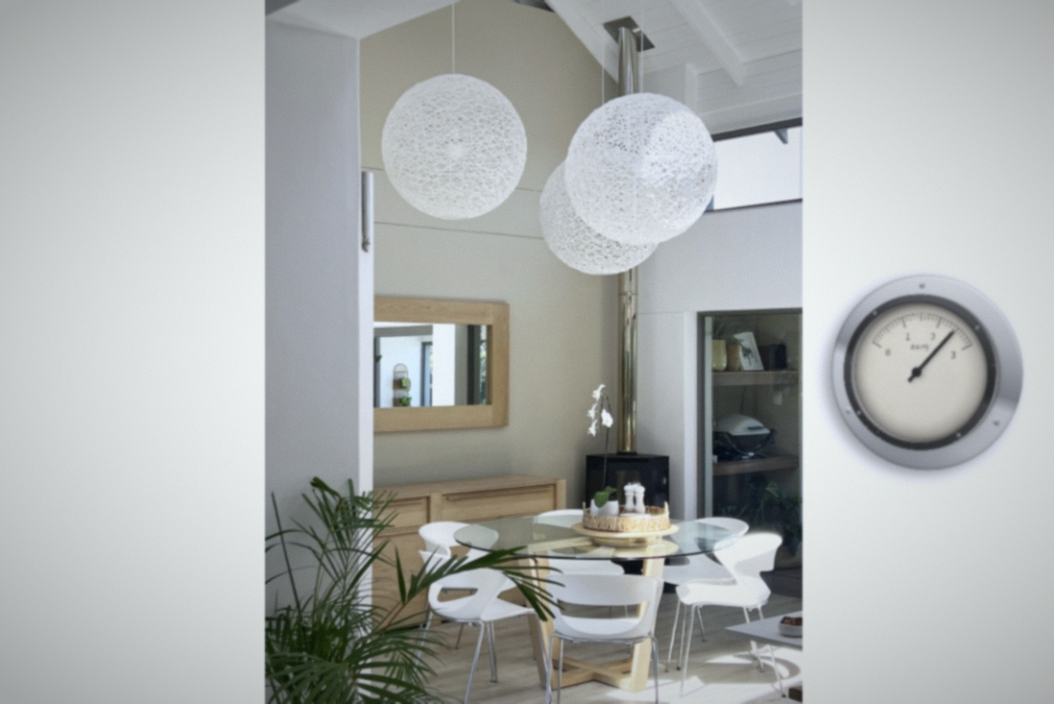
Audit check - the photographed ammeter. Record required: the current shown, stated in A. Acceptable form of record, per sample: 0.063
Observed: 2.5
